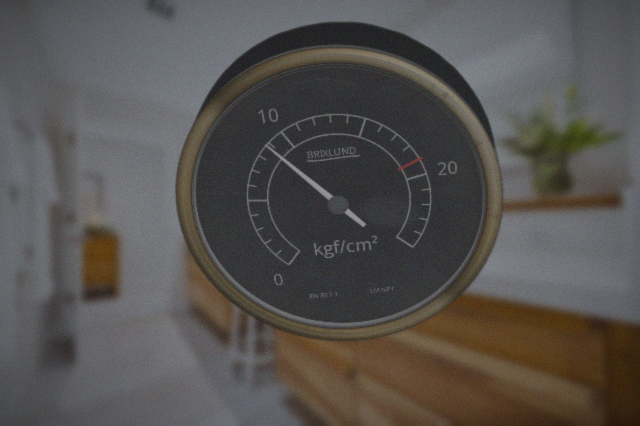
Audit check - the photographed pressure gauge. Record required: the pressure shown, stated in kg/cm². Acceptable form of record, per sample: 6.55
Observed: 9
